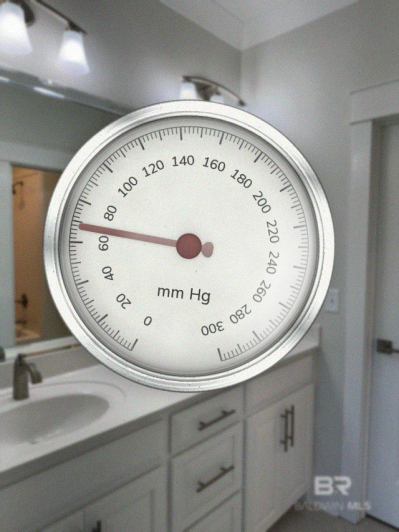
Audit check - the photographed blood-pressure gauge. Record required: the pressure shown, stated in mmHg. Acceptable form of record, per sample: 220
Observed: 68
